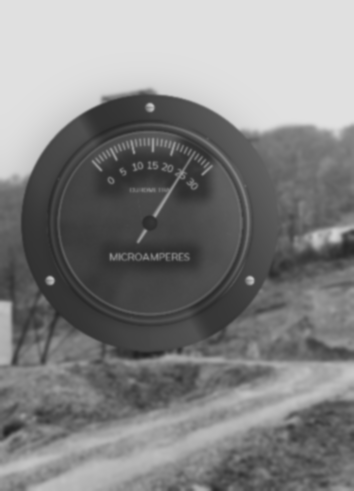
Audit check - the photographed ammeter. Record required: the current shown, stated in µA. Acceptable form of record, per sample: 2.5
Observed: 25
